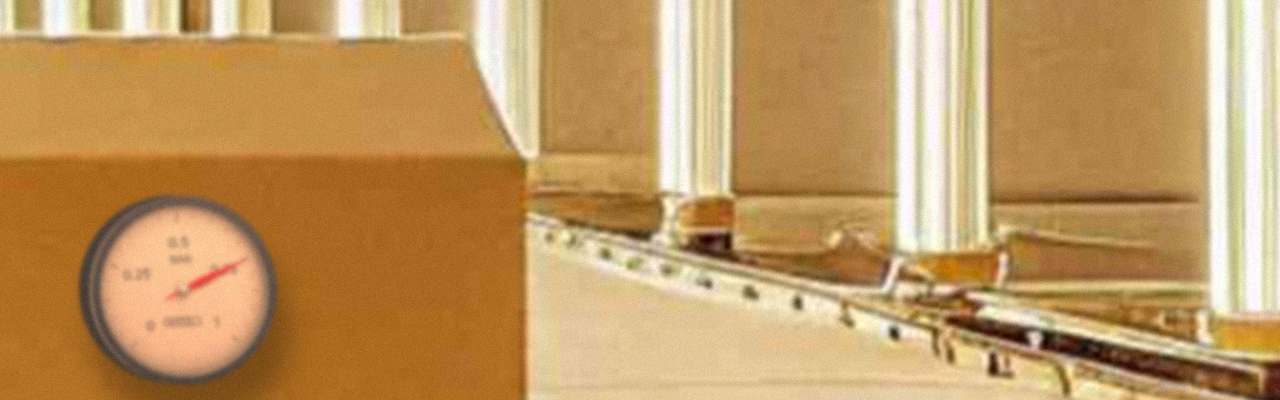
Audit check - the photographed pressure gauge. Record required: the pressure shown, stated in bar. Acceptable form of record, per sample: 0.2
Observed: 0.75
